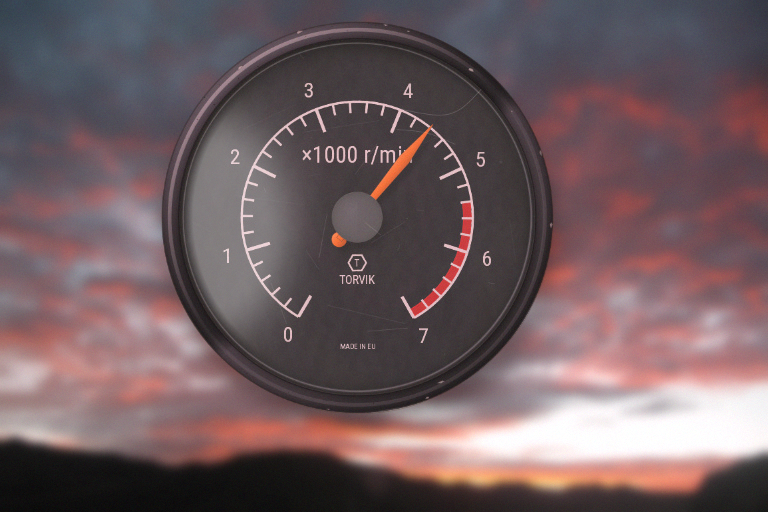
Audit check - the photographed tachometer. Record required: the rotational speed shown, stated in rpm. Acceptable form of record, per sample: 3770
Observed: 4400
